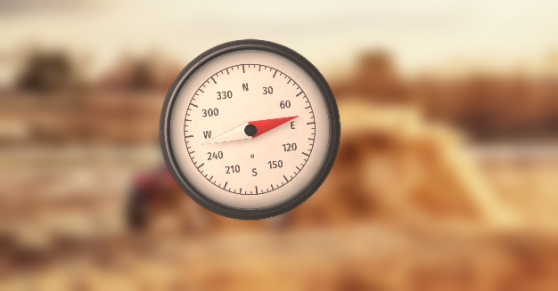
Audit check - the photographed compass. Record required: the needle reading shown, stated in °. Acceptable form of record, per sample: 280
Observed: 80
